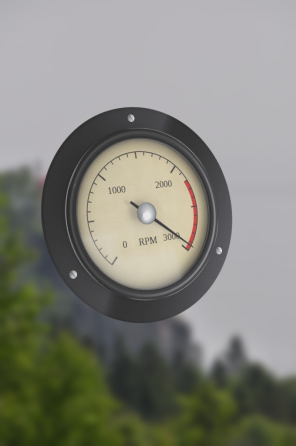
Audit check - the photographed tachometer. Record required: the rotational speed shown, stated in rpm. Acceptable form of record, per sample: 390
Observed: 2950
